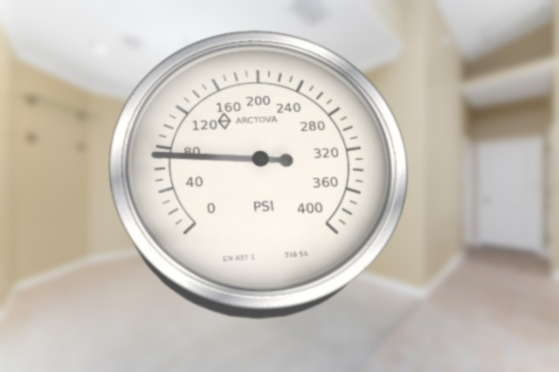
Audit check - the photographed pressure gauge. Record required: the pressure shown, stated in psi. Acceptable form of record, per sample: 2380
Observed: 70
